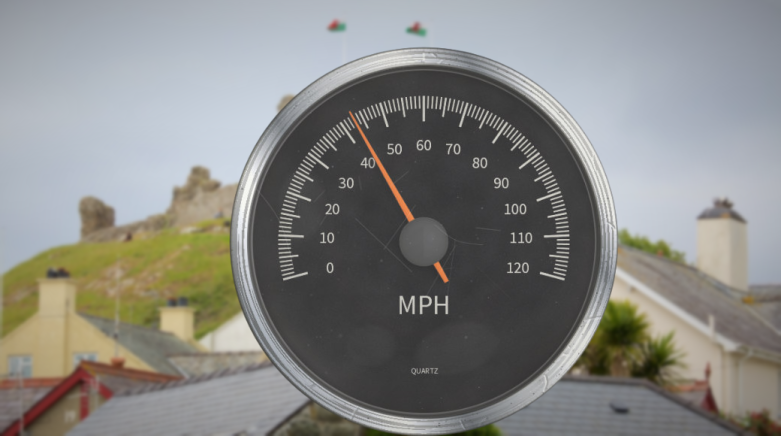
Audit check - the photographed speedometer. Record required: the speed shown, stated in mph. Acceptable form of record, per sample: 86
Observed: 43
